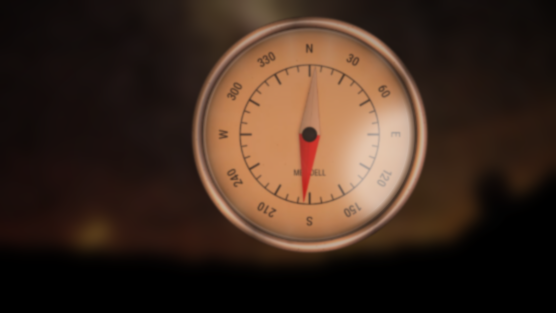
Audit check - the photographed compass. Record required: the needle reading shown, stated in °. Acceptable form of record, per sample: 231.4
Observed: 185
